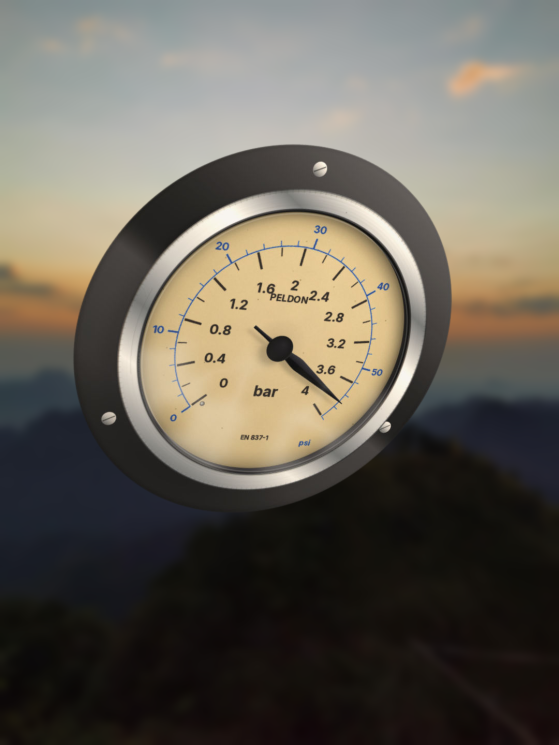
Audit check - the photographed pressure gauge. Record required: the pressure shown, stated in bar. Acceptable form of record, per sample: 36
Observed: 3.8
